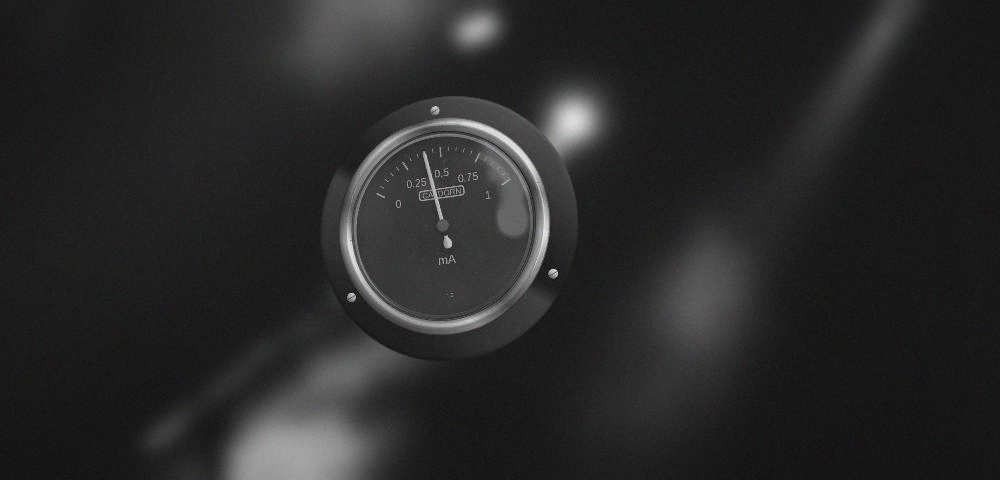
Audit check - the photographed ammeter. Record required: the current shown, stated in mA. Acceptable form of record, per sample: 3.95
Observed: 0.4
